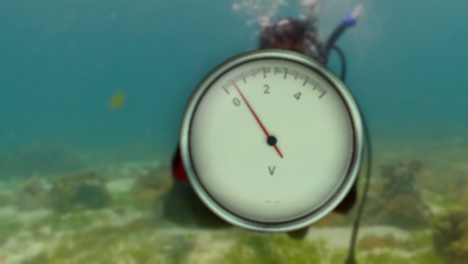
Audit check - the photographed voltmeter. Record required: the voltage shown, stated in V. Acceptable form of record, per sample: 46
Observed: 0.5
